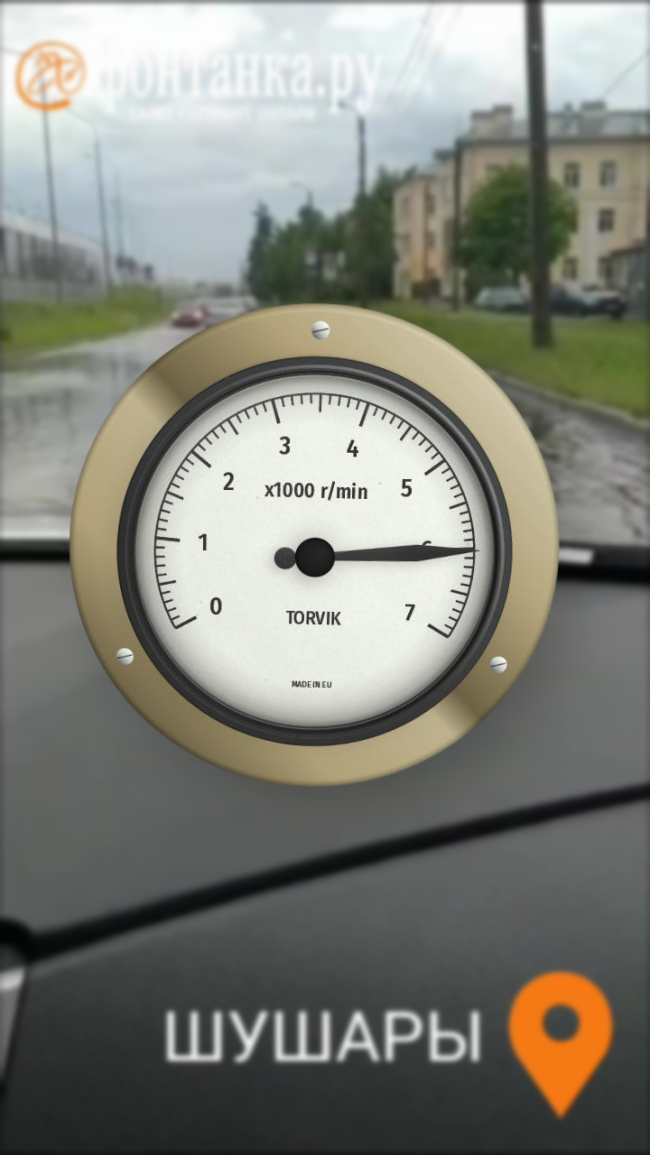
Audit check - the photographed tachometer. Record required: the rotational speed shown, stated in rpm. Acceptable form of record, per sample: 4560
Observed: 6000
